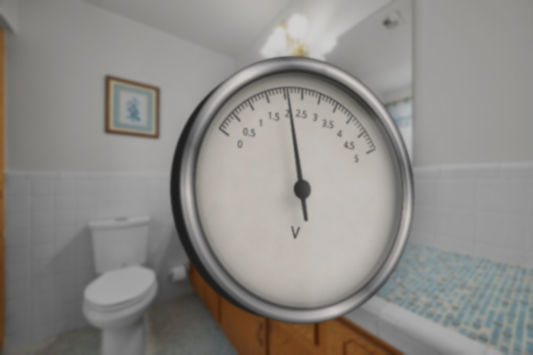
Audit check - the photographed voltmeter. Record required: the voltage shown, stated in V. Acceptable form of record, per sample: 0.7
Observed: 2
